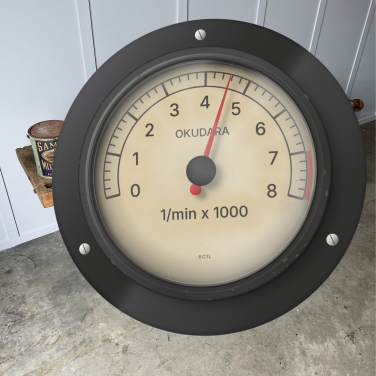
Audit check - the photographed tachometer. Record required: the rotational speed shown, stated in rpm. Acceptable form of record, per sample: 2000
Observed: 4600
